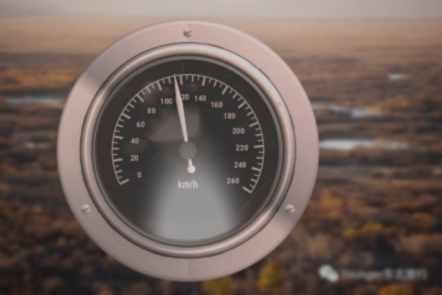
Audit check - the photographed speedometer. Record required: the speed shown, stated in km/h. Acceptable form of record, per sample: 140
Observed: 115
